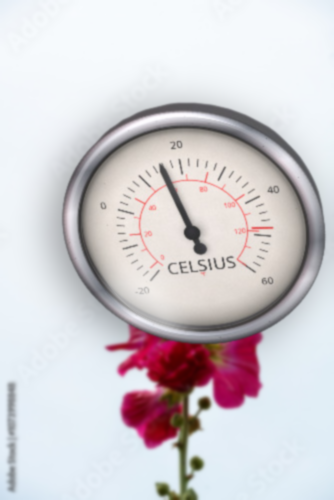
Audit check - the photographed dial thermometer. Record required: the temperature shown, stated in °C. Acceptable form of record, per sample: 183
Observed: 16
